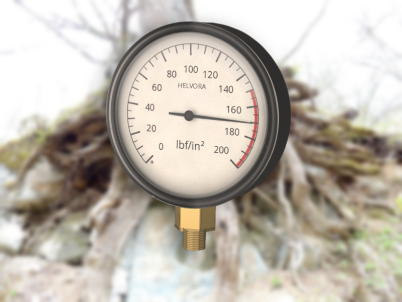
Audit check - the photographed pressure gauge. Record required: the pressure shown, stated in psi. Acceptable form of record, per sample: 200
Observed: 170
